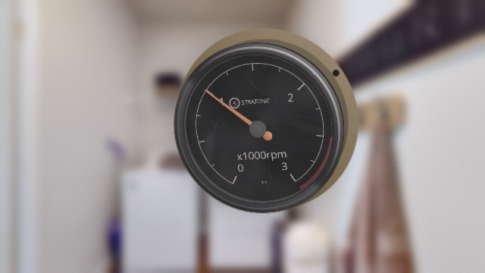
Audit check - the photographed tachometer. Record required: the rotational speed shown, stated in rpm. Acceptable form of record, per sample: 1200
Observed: 1000
